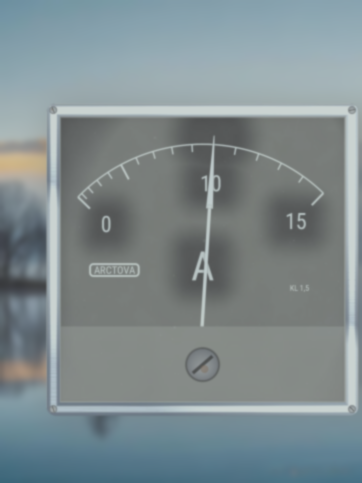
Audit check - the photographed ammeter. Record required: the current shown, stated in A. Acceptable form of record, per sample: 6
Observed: 10
